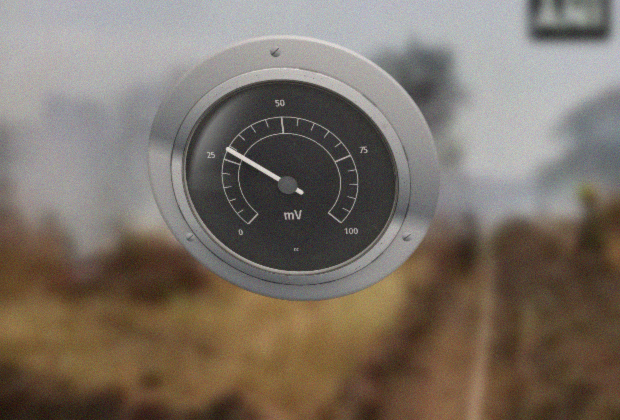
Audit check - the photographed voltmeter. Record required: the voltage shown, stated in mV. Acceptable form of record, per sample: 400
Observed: 30
